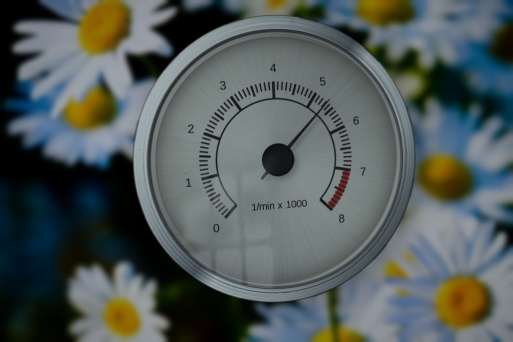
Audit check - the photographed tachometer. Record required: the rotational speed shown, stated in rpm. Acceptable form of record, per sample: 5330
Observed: 5300
